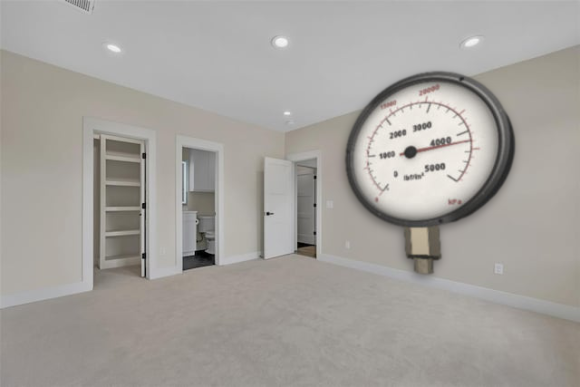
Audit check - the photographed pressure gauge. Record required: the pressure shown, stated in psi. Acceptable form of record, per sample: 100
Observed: 4200
